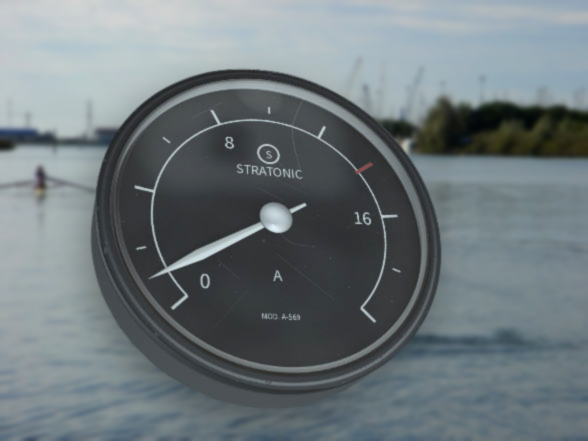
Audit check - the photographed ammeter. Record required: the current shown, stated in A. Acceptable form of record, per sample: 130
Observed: 1
